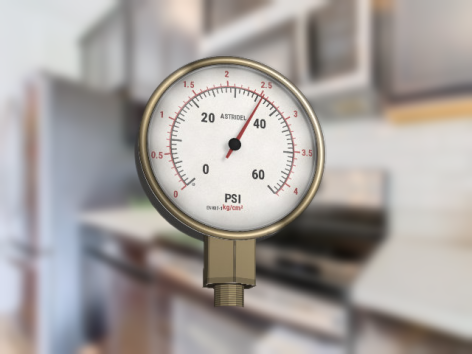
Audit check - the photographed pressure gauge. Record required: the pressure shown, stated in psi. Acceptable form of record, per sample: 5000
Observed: 36
